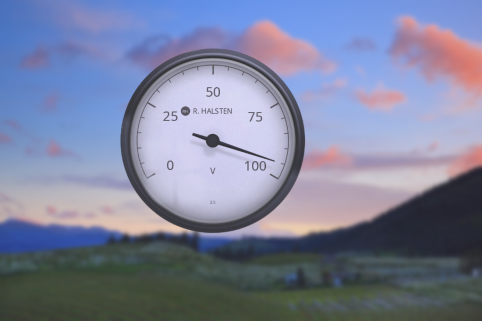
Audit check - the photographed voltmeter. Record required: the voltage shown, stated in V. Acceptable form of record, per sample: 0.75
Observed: 95
